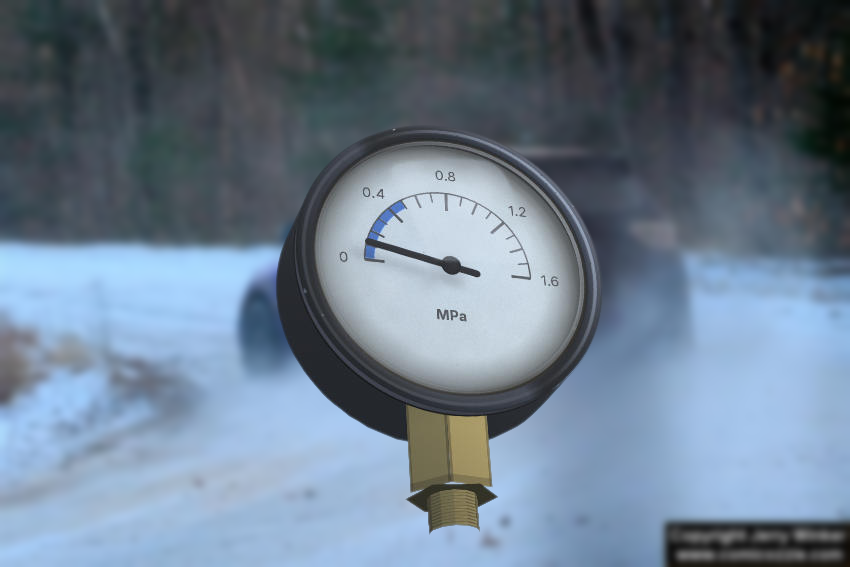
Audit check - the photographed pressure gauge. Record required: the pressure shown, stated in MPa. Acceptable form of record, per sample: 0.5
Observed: 0.1
